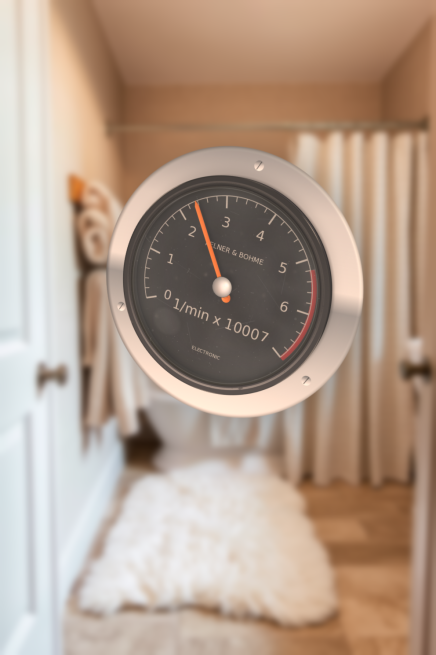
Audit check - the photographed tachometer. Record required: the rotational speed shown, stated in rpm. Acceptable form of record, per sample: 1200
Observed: 2400
